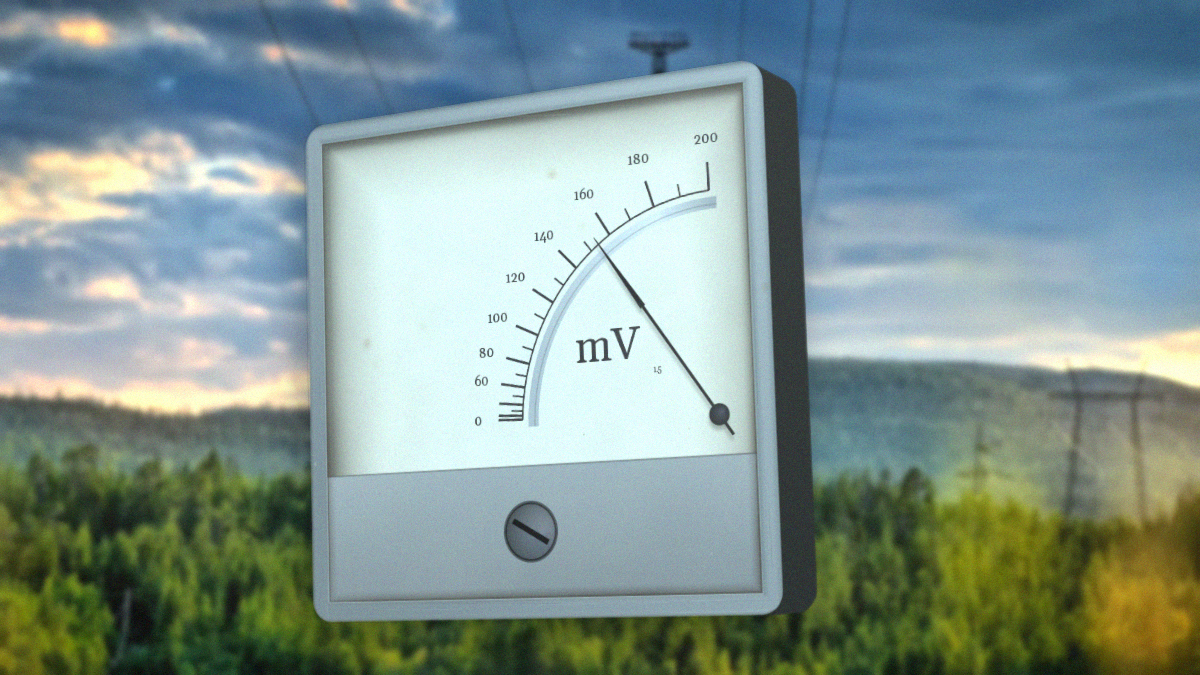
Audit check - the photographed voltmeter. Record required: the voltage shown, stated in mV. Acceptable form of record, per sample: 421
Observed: 155
